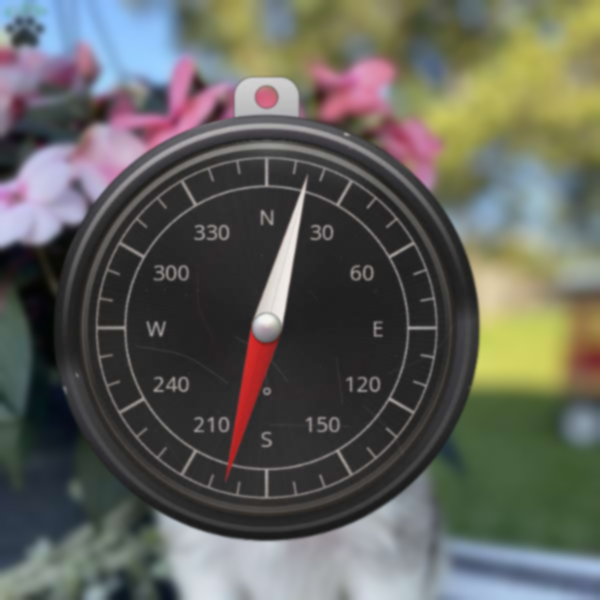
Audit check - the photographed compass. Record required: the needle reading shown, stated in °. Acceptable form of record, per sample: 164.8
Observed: 195
